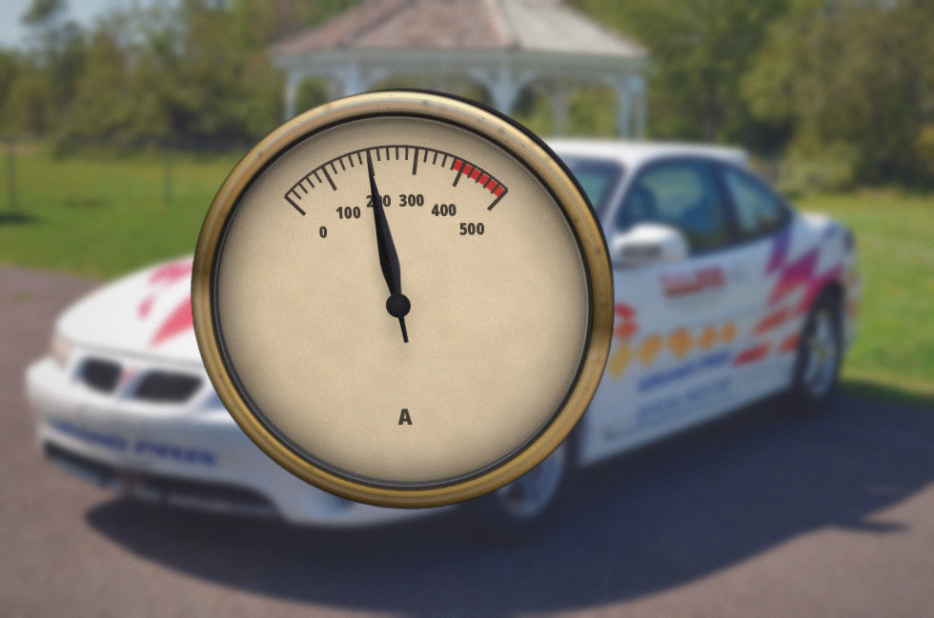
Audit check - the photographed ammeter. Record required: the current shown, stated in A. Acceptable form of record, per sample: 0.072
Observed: 200
